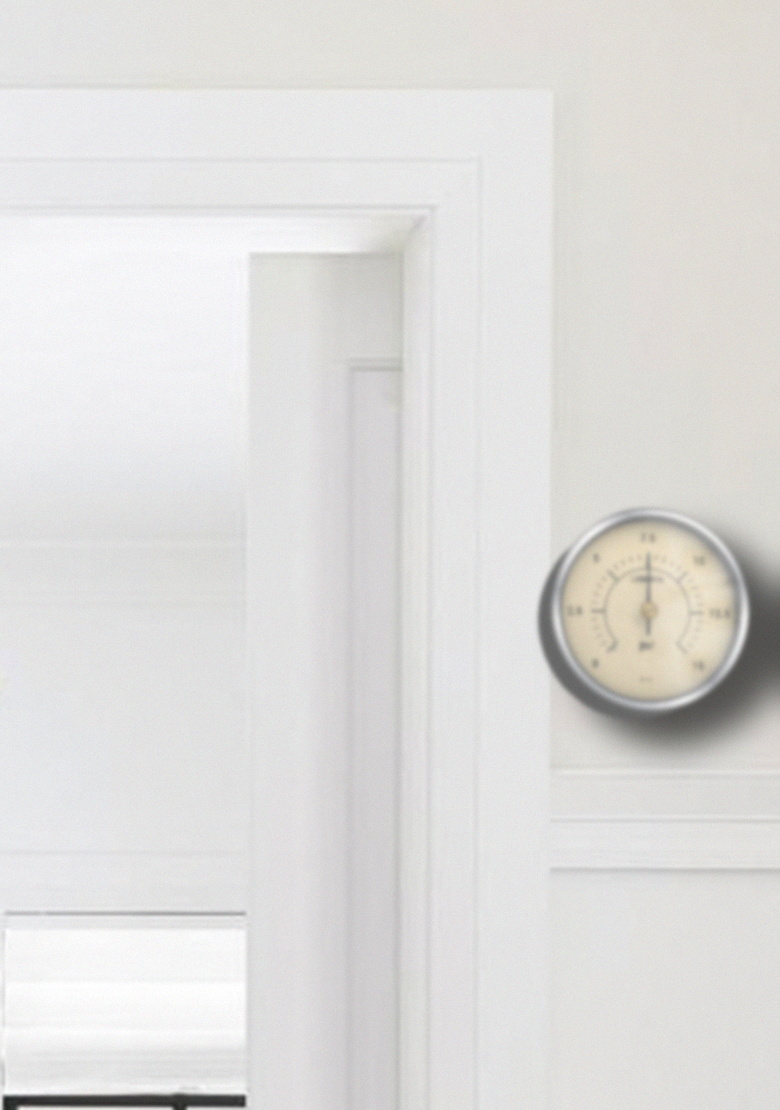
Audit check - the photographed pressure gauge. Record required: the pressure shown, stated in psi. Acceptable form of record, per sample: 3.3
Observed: 7.5
